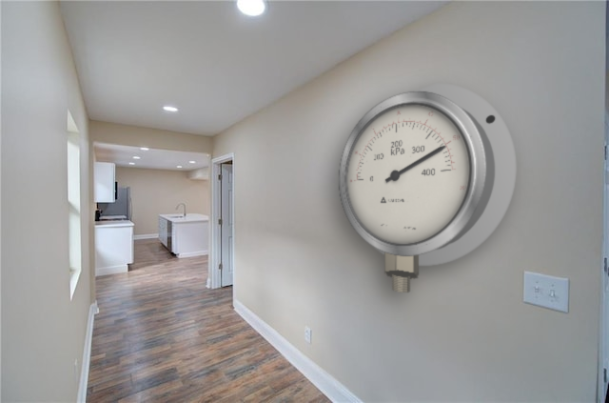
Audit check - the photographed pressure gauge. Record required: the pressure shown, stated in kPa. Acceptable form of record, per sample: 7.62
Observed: 350
